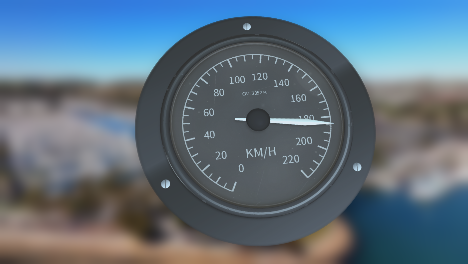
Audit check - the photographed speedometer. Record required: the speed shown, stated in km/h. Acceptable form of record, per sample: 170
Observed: 185
